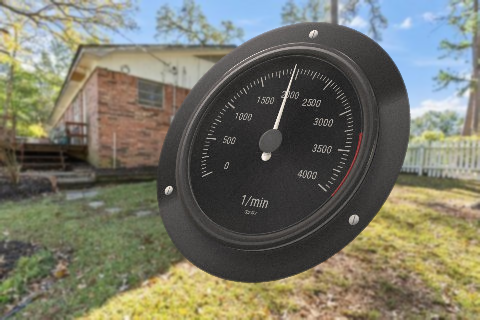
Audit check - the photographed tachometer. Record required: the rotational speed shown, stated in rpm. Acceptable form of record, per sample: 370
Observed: 2000
